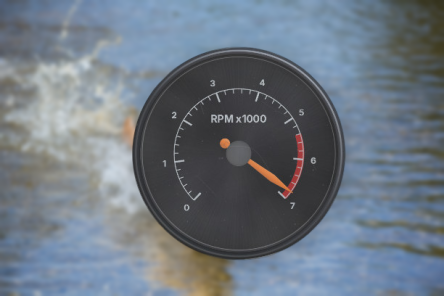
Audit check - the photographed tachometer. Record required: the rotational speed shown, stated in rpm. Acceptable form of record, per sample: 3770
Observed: 6800
